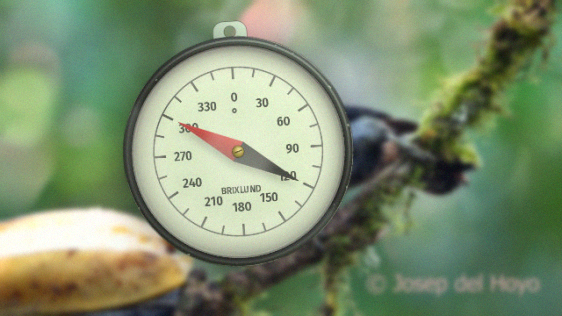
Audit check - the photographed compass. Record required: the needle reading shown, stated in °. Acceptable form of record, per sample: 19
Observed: 300
